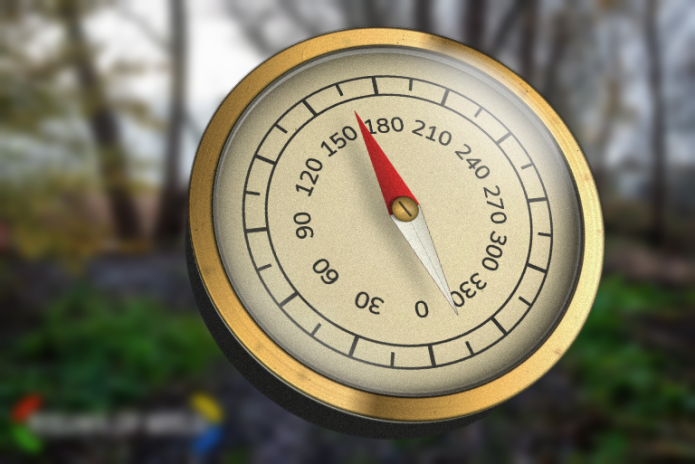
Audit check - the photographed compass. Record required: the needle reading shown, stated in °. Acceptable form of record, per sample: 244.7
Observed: 165
